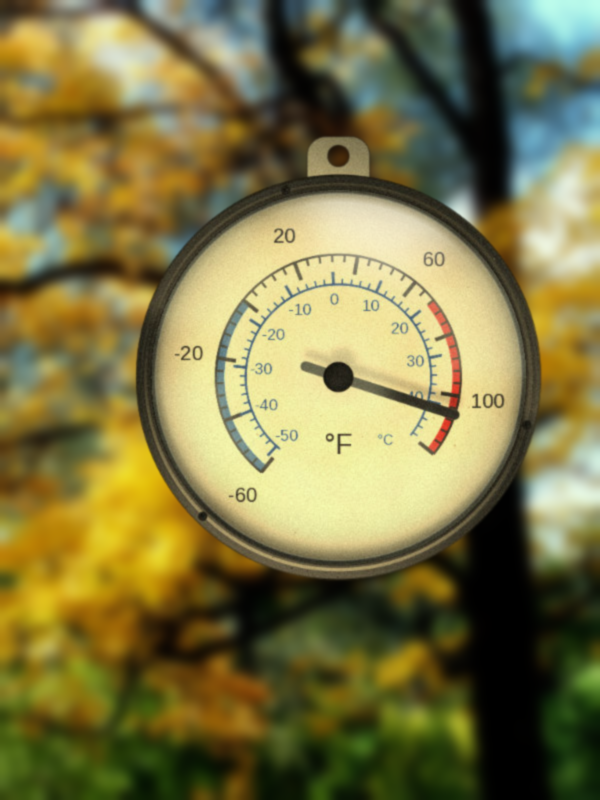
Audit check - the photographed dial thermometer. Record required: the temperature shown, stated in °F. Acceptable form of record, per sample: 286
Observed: 106
